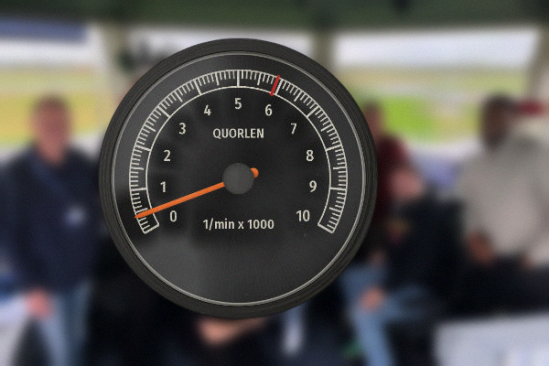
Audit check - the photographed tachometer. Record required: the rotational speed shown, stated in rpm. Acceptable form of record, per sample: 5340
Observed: 400
